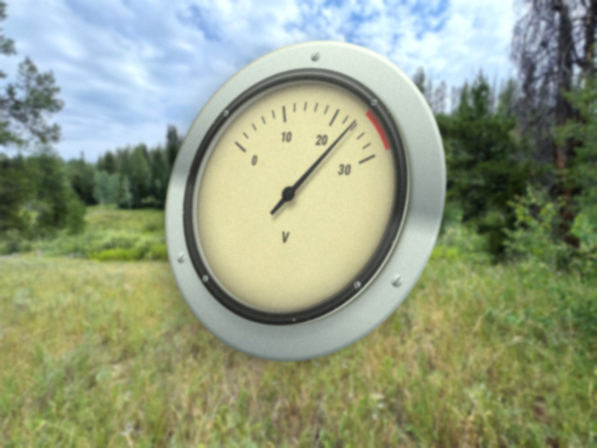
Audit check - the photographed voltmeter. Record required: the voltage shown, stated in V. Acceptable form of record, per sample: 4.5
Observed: 24
